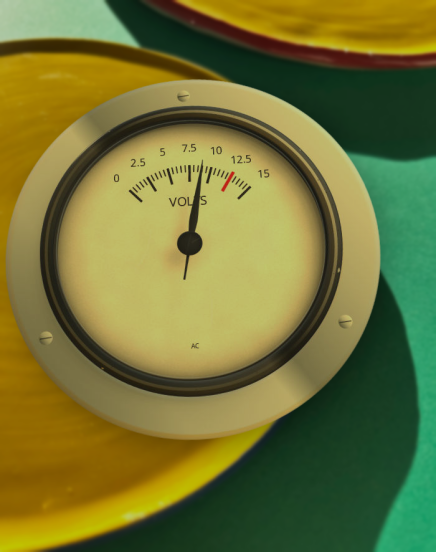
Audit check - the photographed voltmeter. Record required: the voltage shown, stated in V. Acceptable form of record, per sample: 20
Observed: 9
